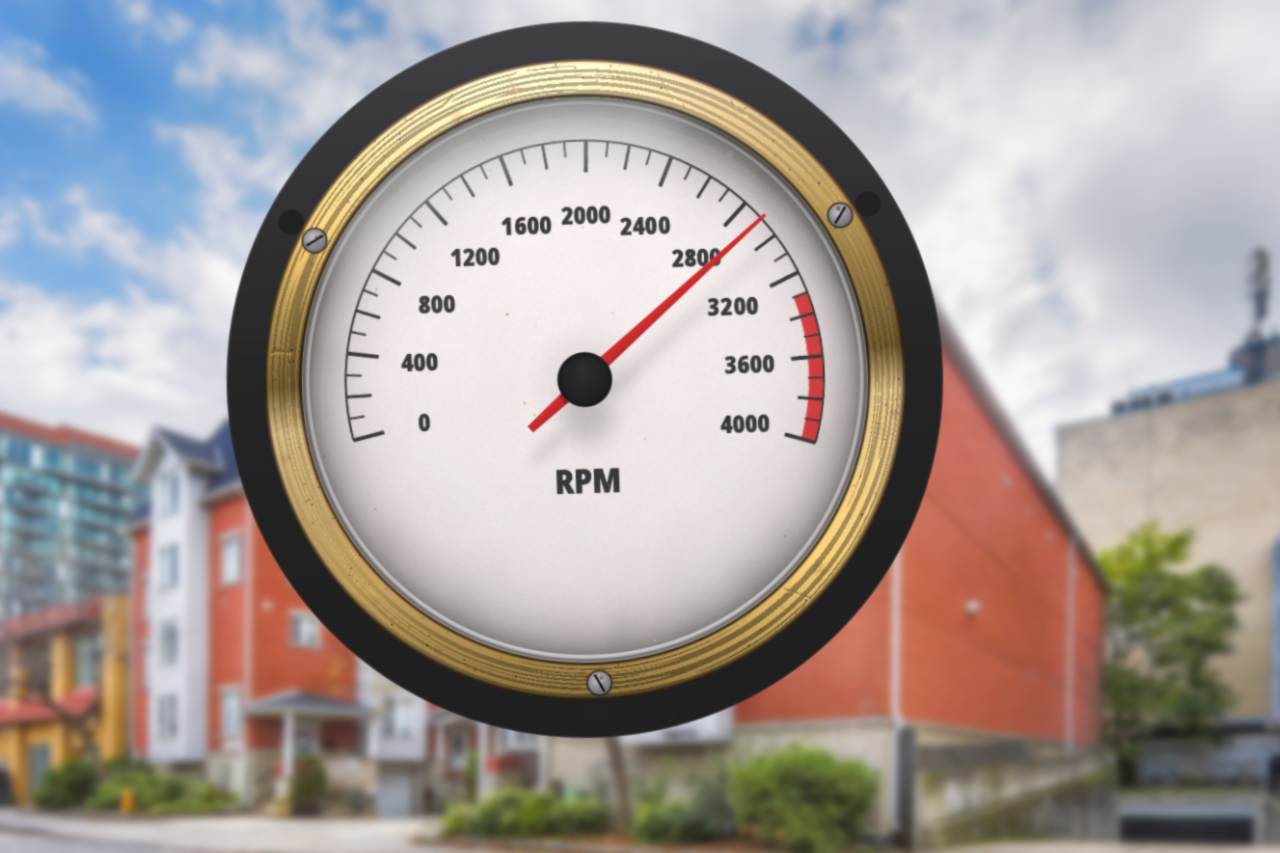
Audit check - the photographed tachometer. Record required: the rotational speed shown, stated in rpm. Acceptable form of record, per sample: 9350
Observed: 2900
